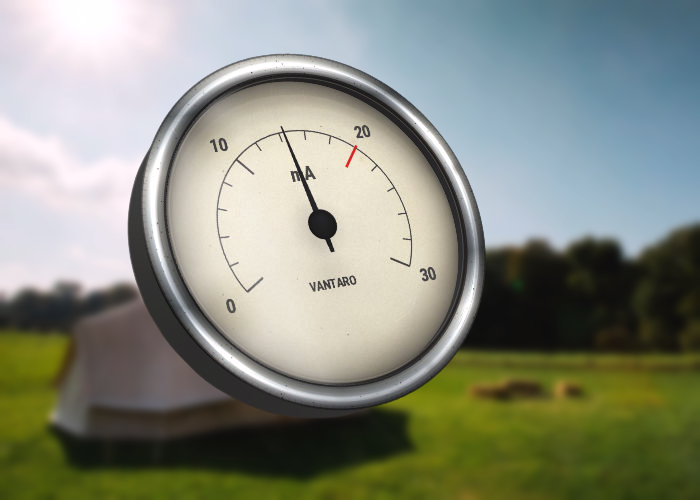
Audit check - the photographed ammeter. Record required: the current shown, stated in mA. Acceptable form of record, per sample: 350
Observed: 14
